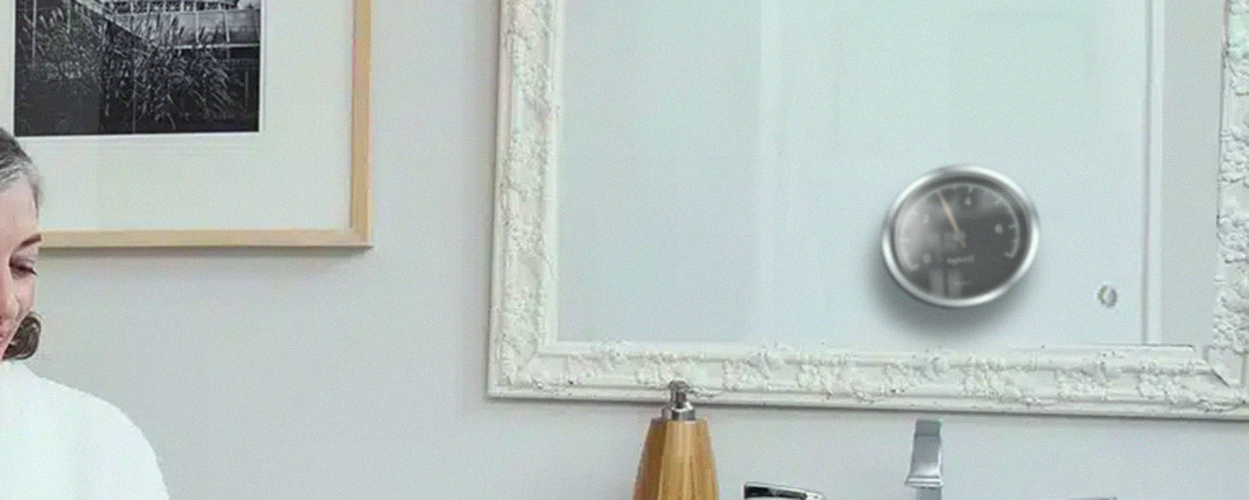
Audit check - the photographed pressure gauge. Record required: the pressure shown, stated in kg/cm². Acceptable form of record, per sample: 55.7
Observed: 3
